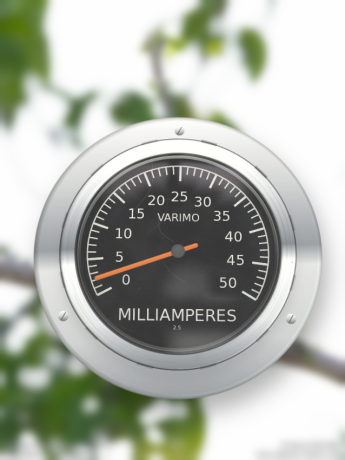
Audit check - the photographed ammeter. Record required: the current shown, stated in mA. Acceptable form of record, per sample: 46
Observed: 2
